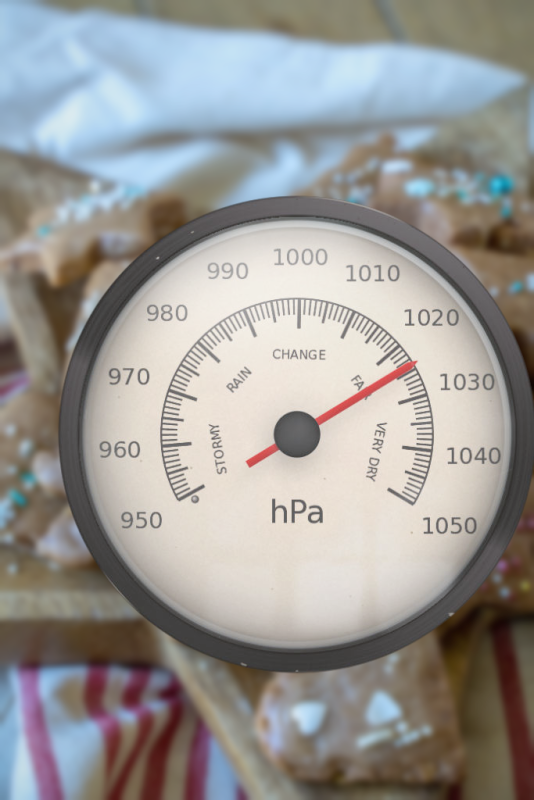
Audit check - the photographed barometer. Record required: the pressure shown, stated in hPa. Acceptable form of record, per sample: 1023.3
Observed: 1024
